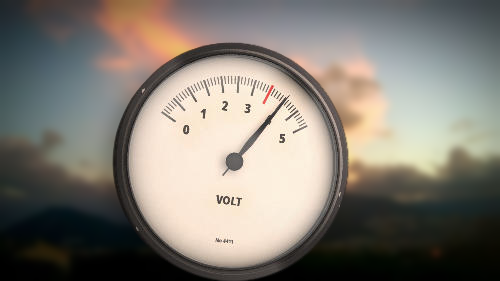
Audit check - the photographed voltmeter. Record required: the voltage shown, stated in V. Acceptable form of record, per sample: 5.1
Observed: 4
